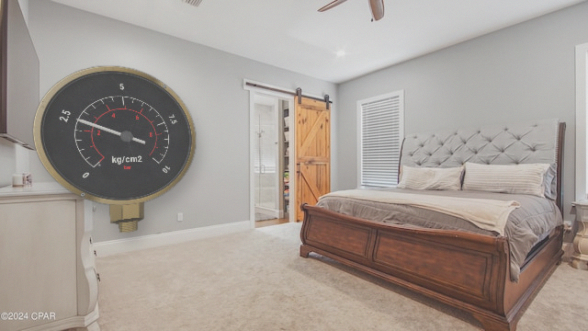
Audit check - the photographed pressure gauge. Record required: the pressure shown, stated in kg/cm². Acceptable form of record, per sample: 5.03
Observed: 2.5
